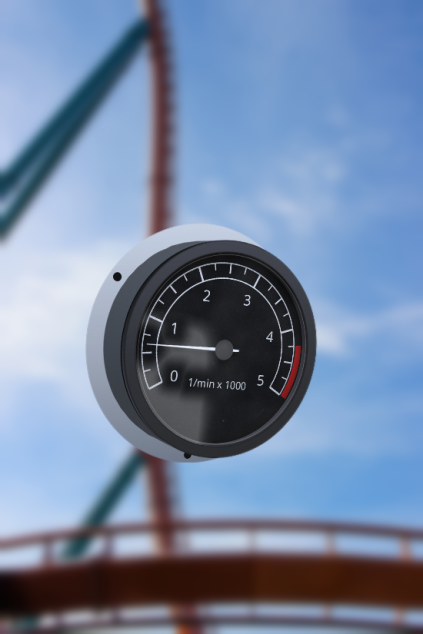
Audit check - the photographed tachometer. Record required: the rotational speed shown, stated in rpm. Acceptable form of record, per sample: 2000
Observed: 625
